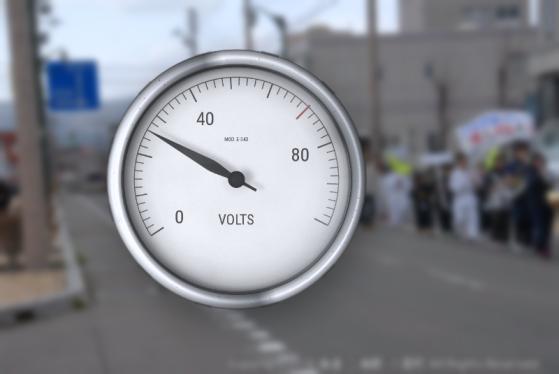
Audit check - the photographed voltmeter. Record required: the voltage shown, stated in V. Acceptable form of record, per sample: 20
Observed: 26
